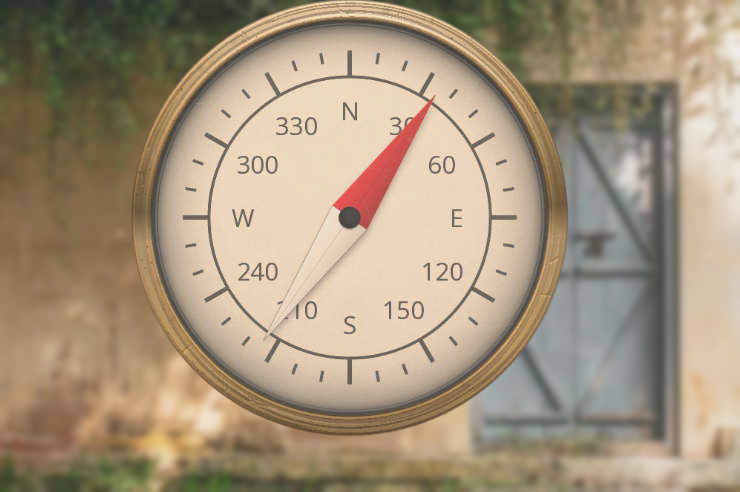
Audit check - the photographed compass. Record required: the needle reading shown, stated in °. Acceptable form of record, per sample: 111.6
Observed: 35
